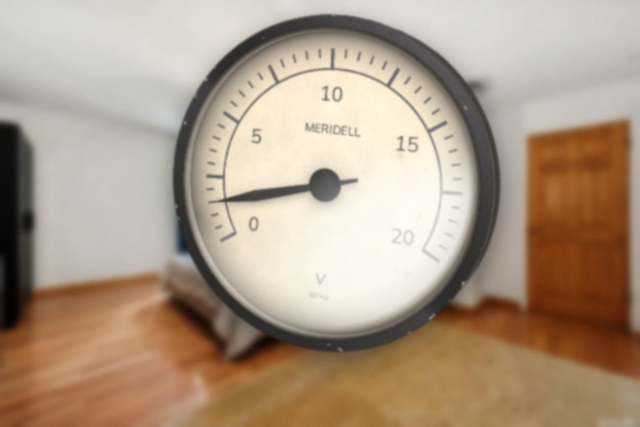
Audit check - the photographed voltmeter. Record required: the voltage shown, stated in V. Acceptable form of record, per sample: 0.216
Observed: 1.5
